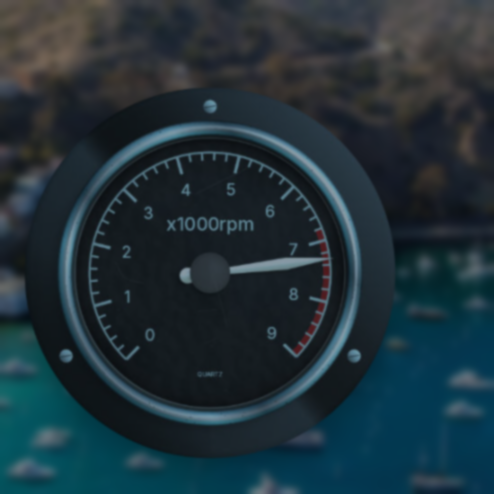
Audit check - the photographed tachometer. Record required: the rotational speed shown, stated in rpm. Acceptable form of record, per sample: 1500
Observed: 7300
